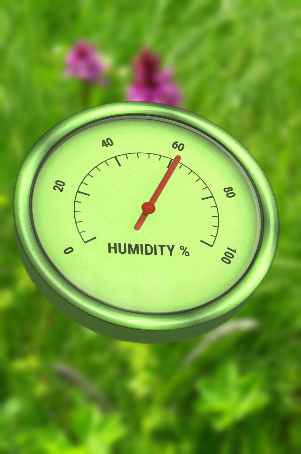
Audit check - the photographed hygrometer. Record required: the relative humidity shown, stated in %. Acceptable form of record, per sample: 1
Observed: 62
